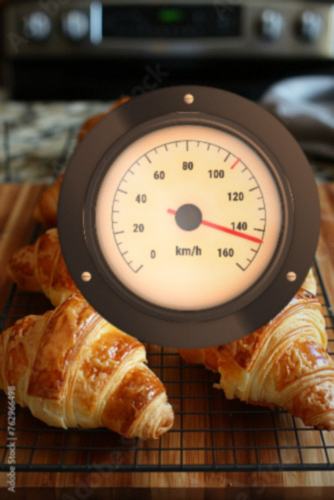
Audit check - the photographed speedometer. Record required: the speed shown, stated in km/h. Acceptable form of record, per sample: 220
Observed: 145
